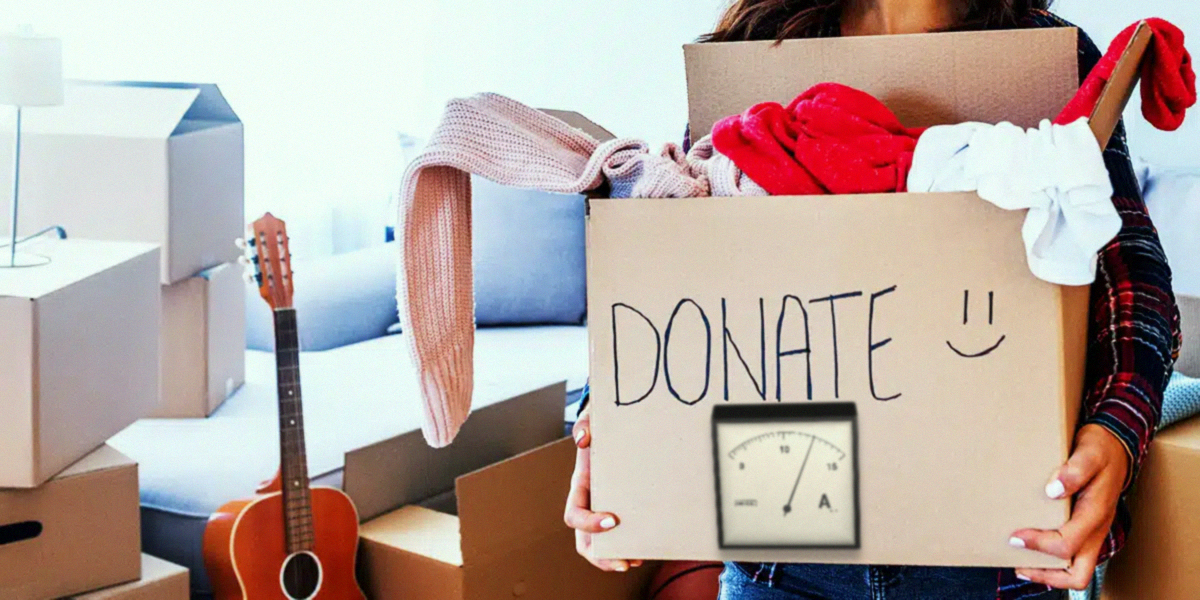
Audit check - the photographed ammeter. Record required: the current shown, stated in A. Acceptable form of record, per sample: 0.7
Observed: 12.5
